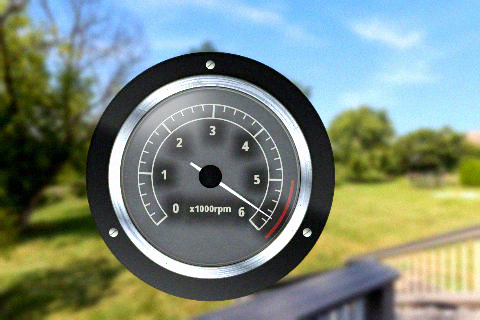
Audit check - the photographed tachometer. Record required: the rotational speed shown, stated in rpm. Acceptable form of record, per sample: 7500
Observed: 5700
